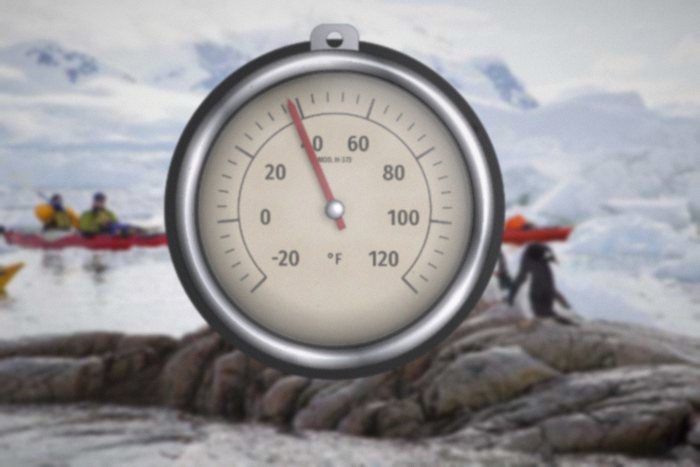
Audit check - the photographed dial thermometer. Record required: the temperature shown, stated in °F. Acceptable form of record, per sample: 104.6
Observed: 38
